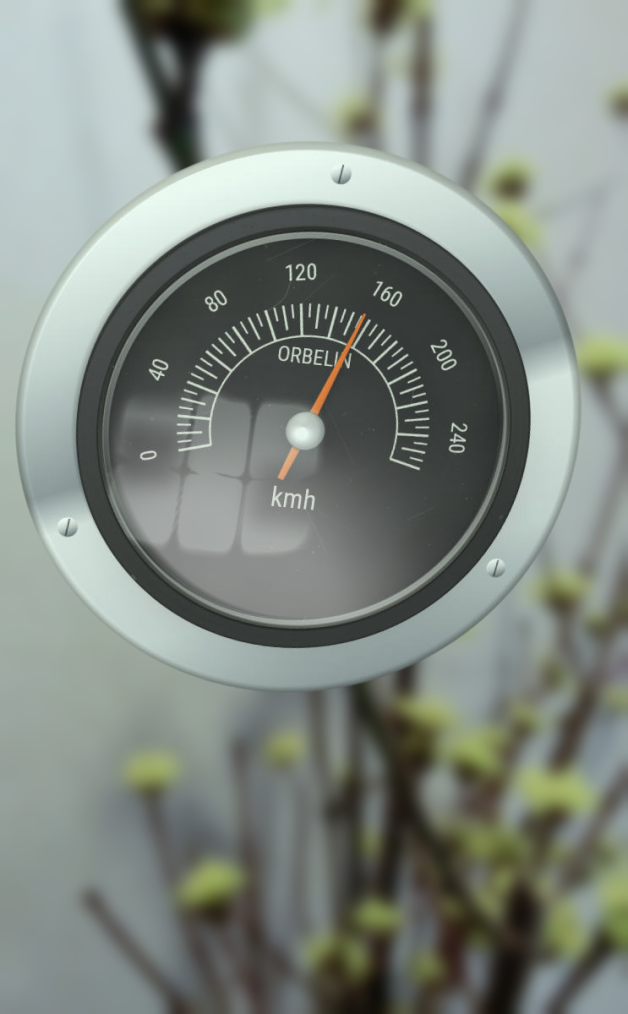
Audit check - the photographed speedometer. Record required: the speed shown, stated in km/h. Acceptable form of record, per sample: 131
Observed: 155
